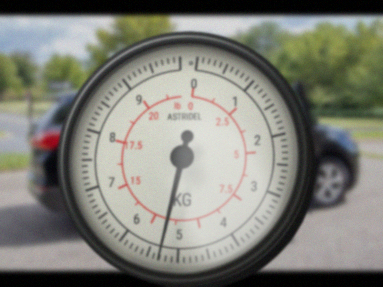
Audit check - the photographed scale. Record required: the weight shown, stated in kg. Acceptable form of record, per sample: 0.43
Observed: 5.3
